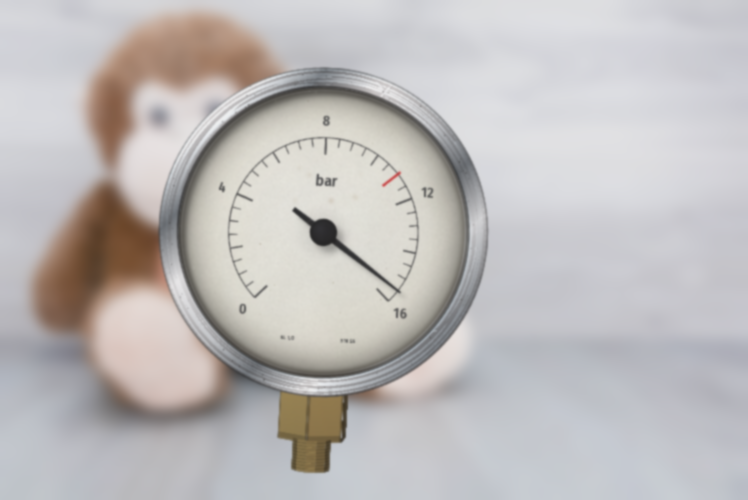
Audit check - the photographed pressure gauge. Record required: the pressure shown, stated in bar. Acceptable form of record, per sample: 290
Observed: 15.5
